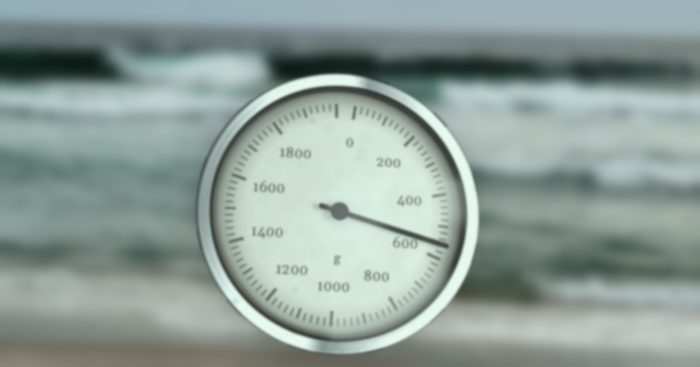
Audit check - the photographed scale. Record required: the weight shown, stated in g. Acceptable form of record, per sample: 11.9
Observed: 560
